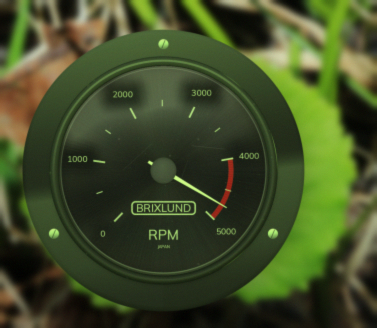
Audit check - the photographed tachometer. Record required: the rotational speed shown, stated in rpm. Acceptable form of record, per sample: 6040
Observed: 4750
